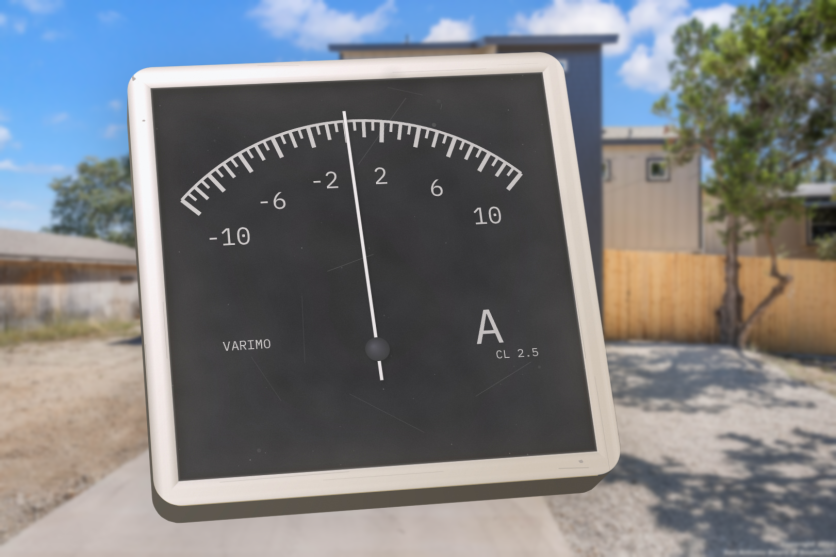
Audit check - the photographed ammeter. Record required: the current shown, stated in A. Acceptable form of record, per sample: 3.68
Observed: 0
